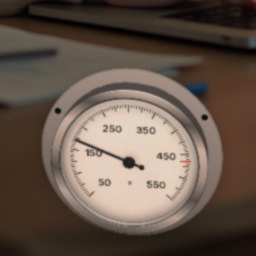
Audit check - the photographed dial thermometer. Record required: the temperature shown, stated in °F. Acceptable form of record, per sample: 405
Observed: 175
